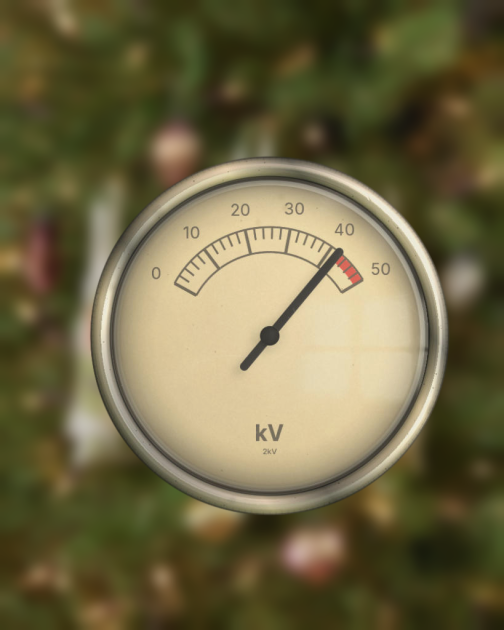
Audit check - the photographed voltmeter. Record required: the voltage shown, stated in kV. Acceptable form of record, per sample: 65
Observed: 42
